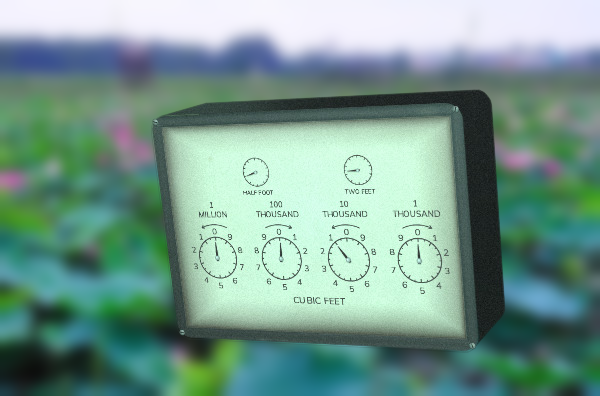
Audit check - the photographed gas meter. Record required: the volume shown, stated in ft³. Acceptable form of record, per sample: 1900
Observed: 1000
